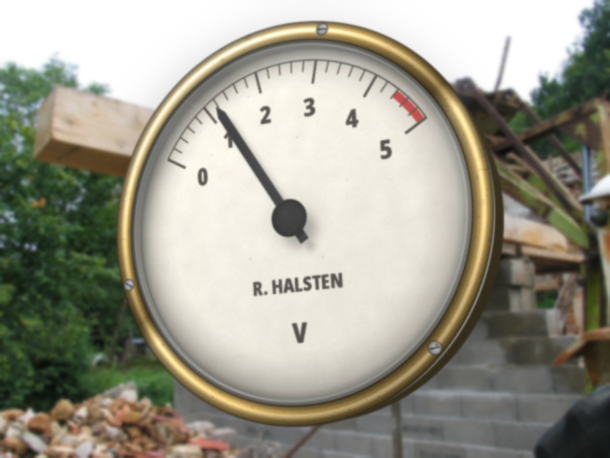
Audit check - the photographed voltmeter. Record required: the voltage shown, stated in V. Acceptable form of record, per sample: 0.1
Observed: 1.2
